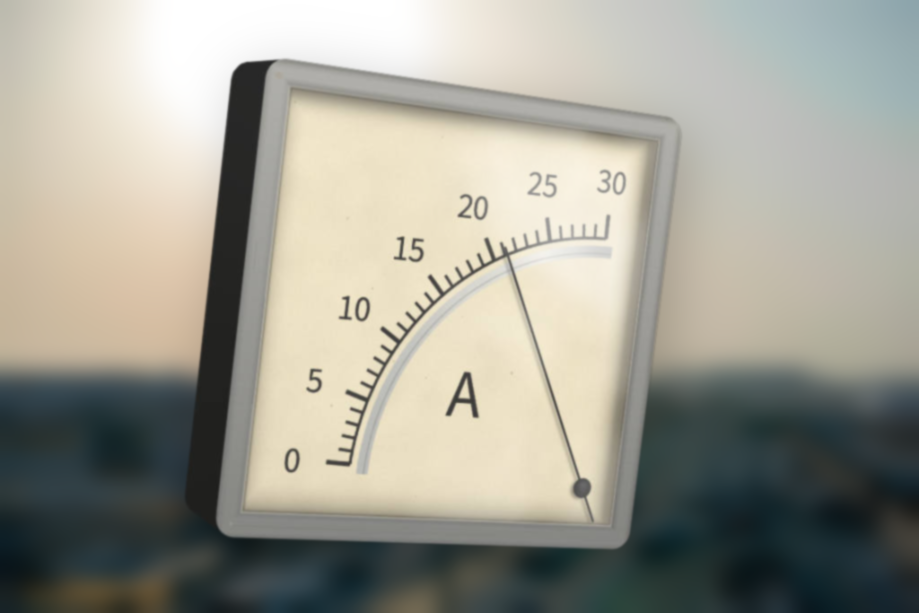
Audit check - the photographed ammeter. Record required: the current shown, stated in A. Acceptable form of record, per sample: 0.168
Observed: 21
